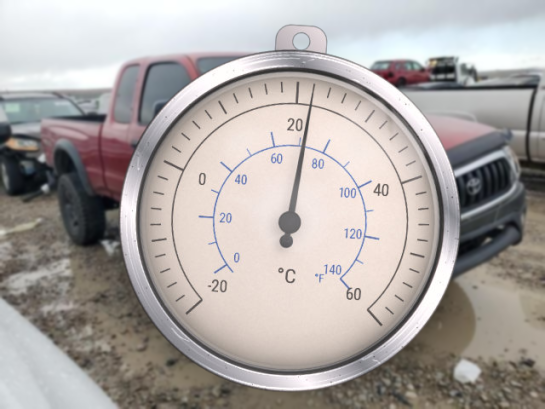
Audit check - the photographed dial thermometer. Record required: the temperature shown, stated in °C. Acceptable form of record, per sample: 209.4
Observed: 22
